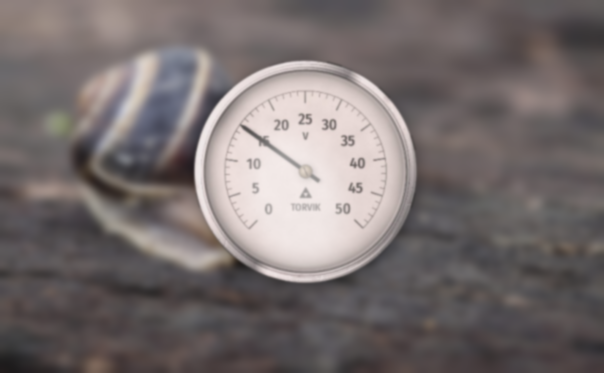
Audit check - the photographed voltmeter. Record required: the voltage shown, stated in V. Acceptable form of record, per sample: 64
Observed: 15
